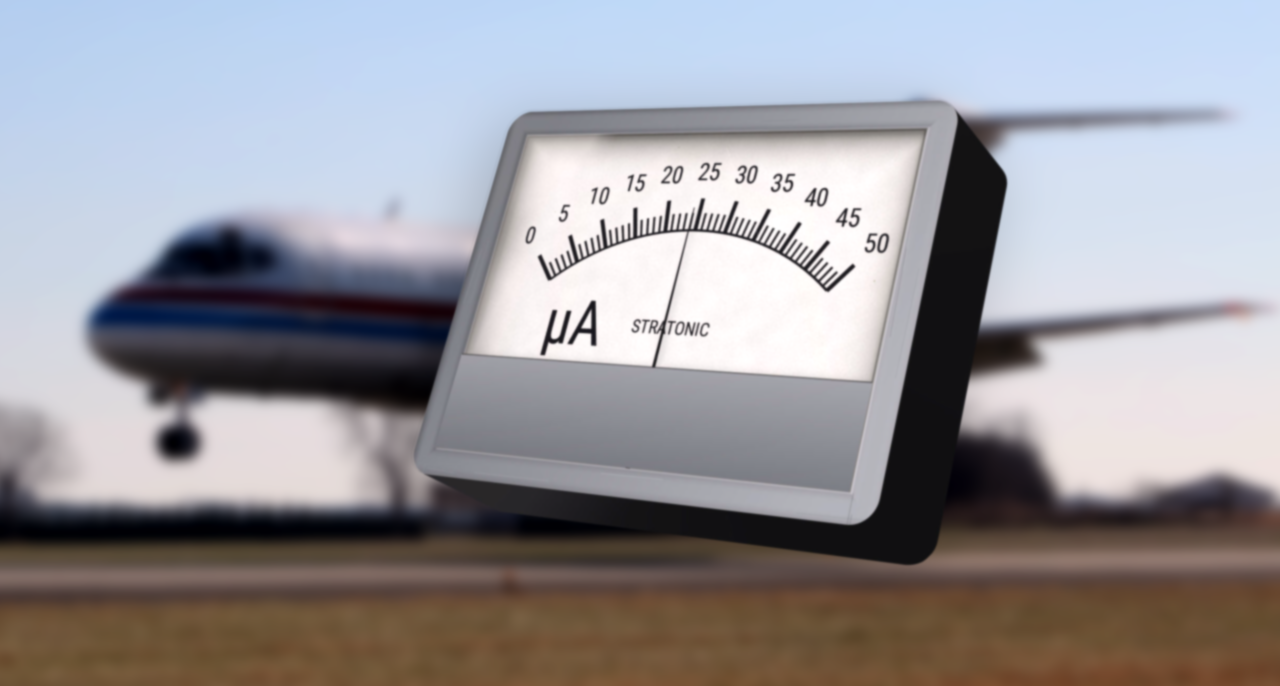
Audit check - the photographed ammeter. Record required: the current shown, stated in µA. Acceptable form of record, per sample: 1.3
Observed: 25
